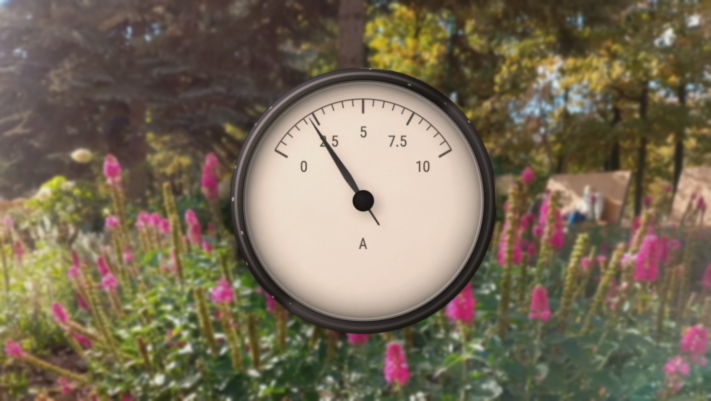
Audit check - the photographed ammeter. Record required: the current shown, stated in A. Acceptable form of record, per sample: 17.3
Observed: 2.25
